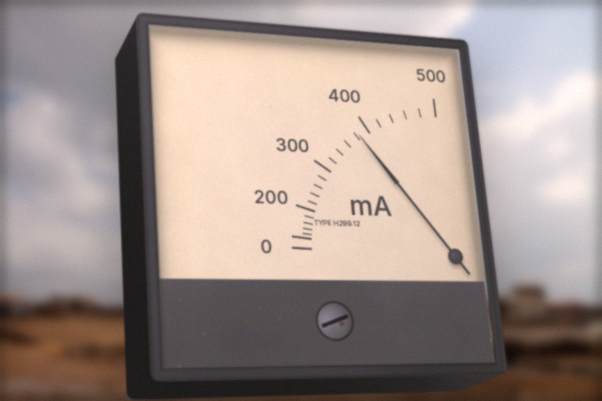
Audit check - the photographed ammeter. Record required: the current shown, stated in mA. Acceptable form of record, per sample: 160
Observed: 380
